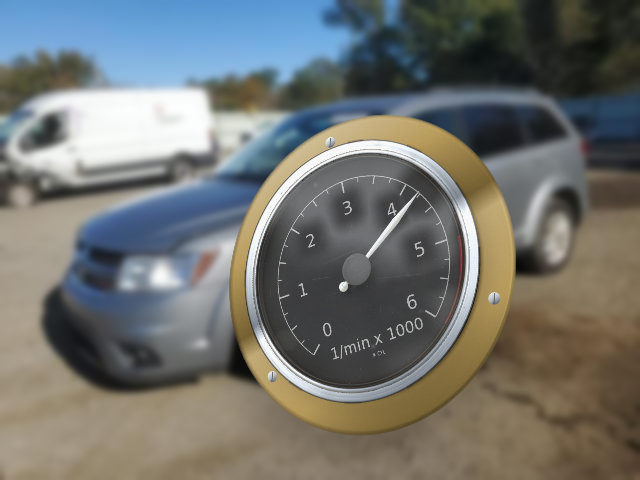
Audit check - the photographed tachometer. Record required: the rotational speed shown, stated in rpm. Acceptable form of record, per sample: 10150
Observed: 4250
